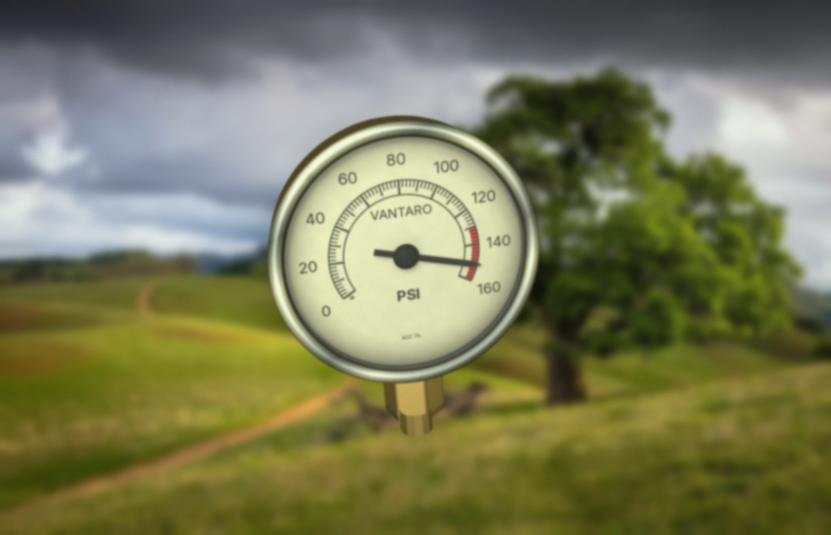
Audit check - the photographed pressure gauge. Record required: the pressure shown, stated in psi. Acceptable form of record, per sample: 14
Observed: 150
